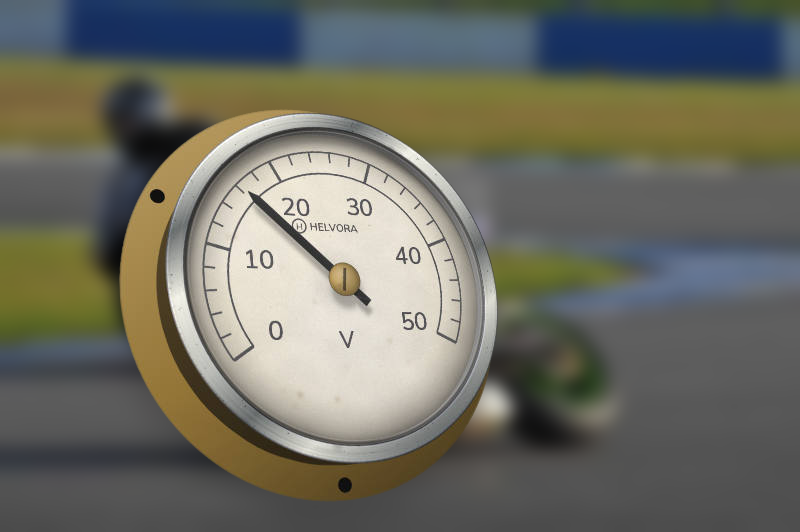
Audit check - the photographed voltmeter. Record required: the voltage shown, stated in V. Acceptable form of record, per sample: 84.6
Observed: 16
